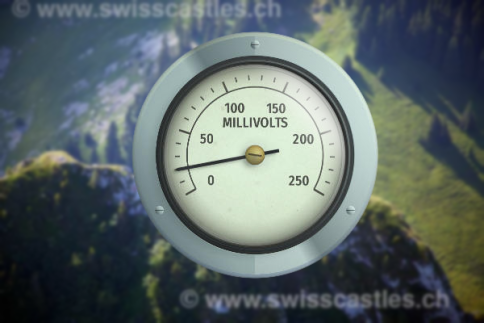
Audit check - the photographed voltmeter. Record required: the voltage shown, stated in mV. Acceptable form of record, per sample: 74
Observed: 20
